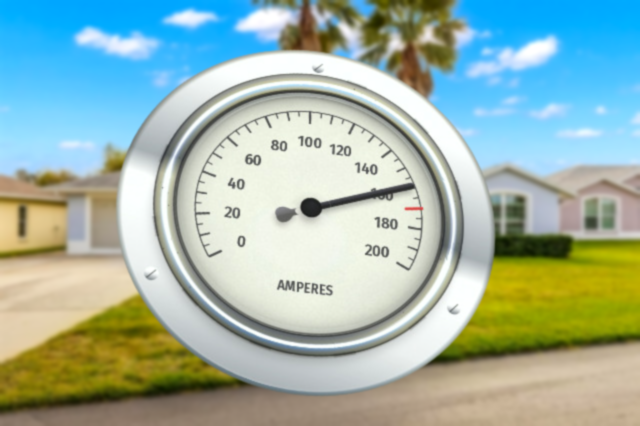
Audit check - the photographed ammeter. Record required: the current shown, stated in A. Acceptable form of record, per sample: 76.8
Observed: 160
